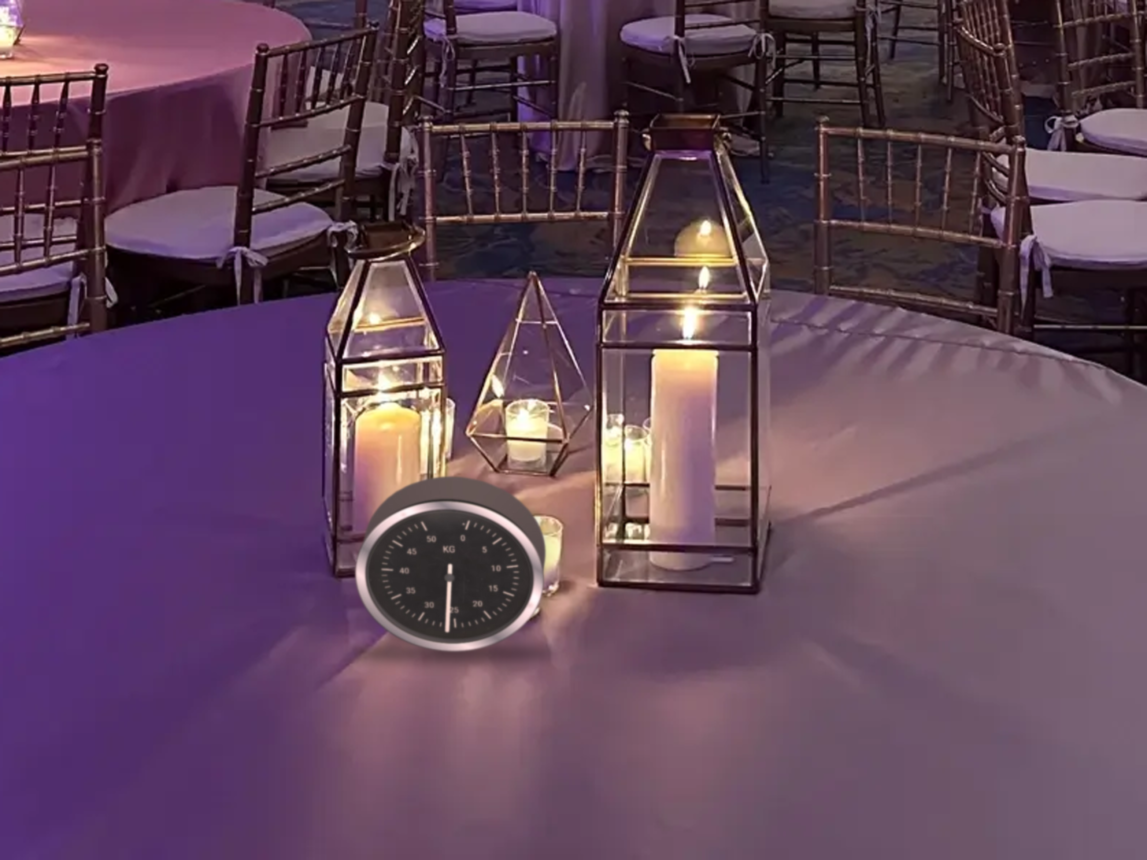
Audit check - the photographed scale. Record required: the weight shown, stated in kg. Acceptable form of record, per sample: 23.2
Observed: 26
